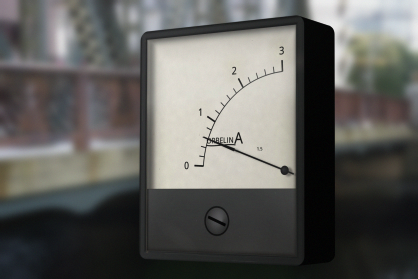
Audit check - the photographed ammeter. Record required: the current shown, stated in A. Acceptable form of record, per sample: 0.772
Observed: 0.6
